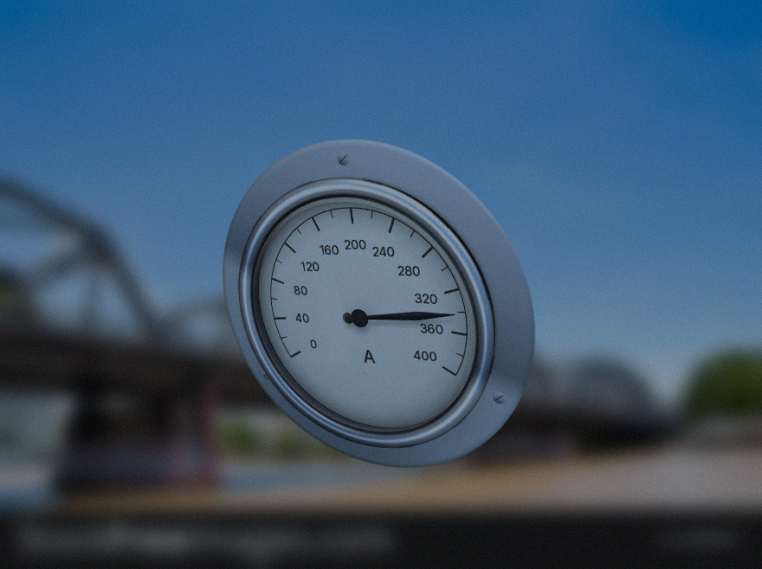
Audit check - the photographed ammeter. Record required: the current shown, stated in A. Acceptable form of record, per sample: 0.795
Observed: 340
